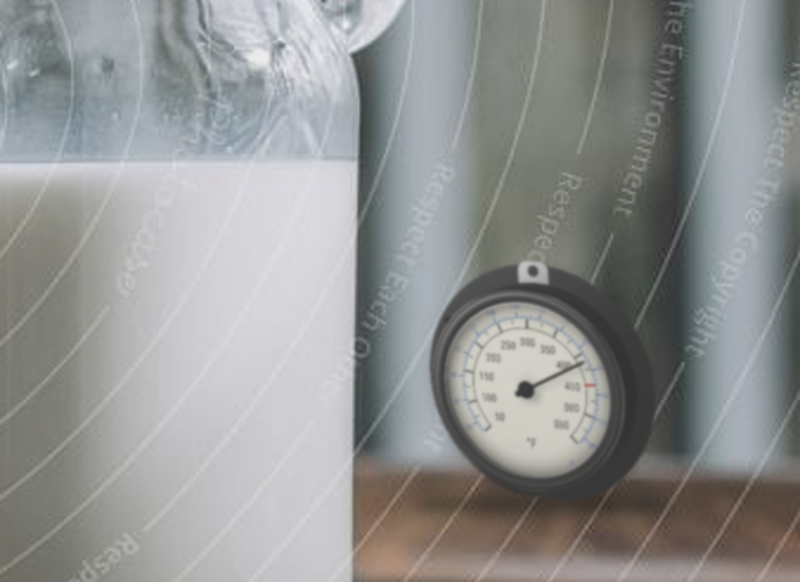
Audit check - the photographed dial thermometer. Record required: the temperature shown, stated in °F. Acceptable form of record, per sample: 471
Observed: 412.5
